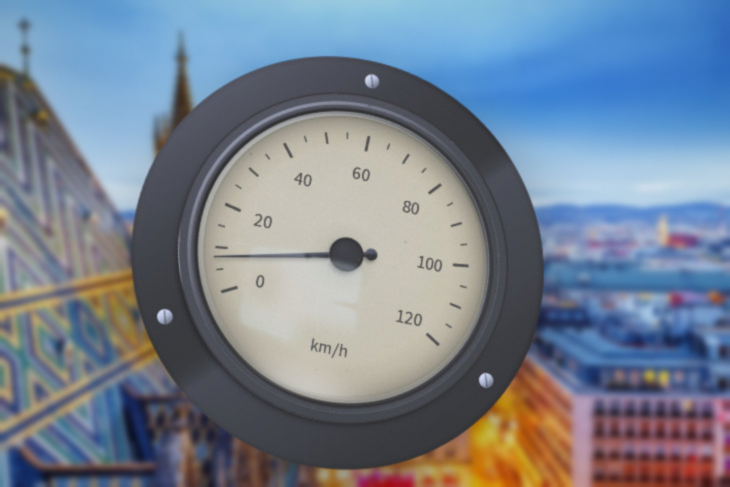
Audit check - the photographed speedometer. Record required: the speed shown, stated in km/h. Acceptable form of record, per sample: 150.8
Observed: 7.5
